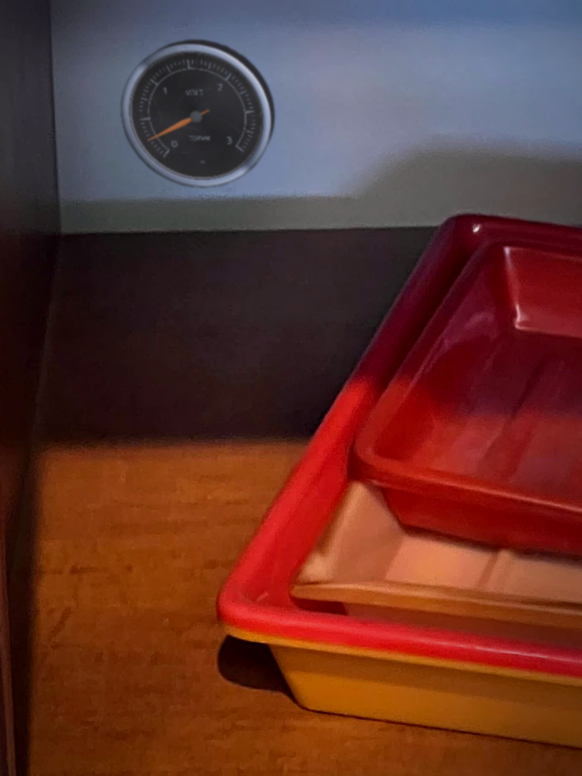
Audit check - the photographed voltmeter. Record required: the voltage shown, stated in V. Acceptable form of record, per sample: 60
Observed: 0.25
